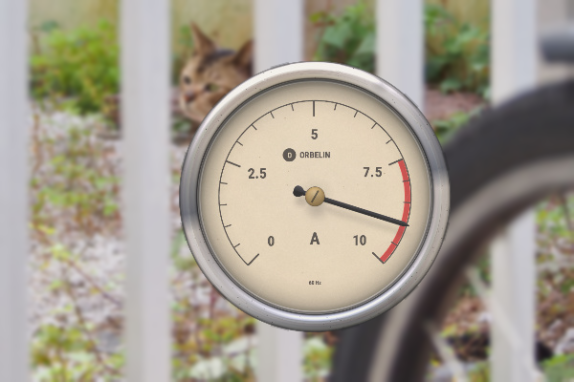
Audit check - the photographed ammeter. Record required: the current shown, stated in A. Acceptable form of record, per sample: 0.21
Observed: 9
